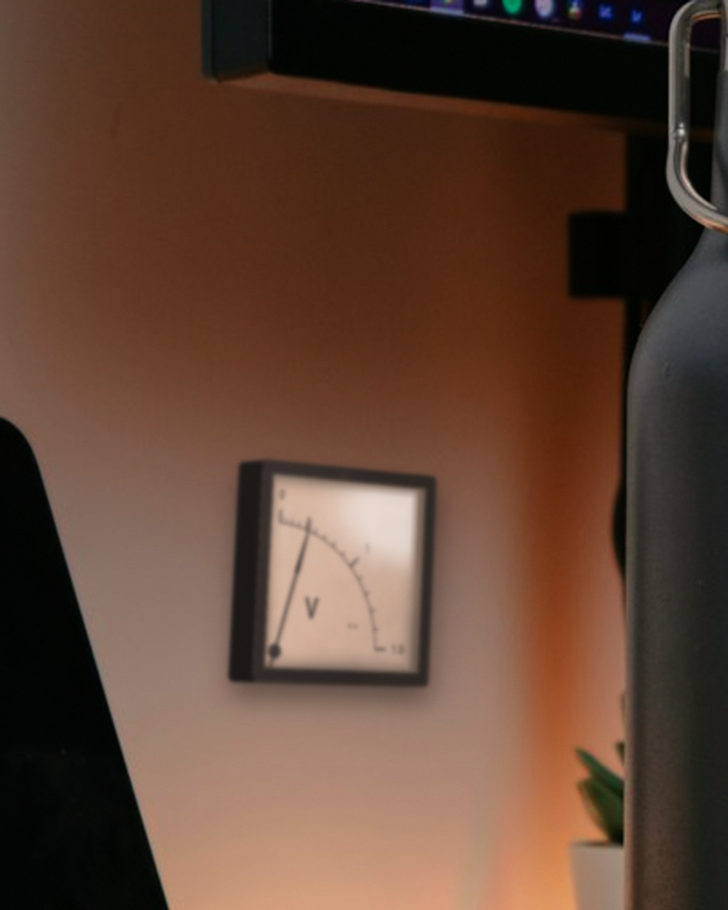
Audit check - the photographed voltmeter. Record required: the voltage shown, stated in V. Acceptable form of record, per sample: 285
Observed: 0.5
